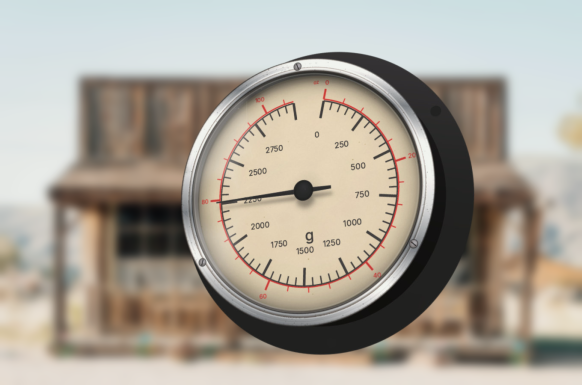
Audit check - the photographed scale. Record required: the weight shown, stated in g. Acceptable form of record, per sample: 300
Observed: 2250
